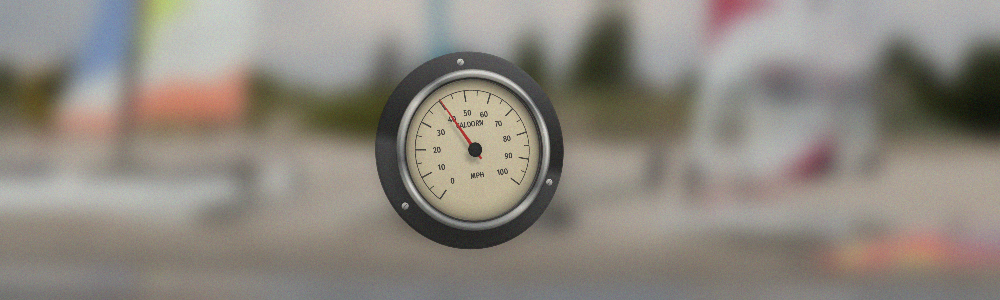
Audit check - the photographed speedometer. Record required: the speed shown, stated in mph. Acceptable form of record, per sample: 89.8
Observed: 40
